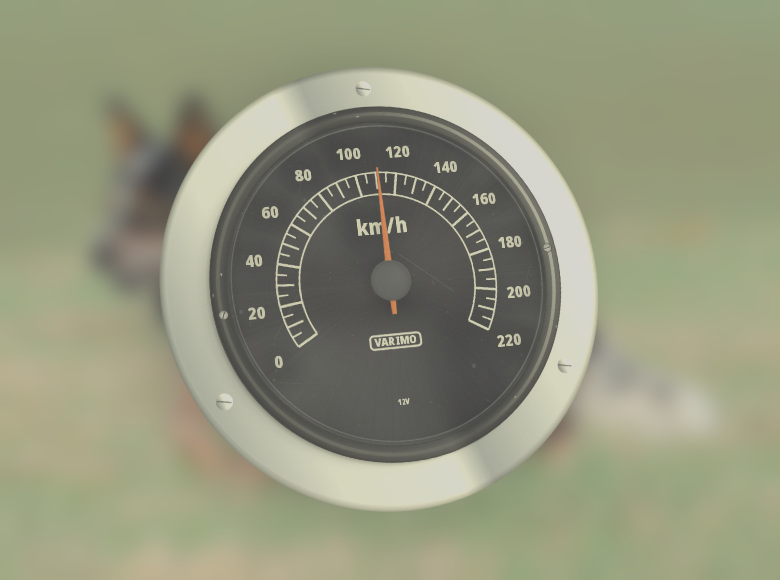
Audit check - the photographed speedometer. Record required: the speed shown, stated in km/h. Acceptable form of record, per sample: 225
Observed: 110
